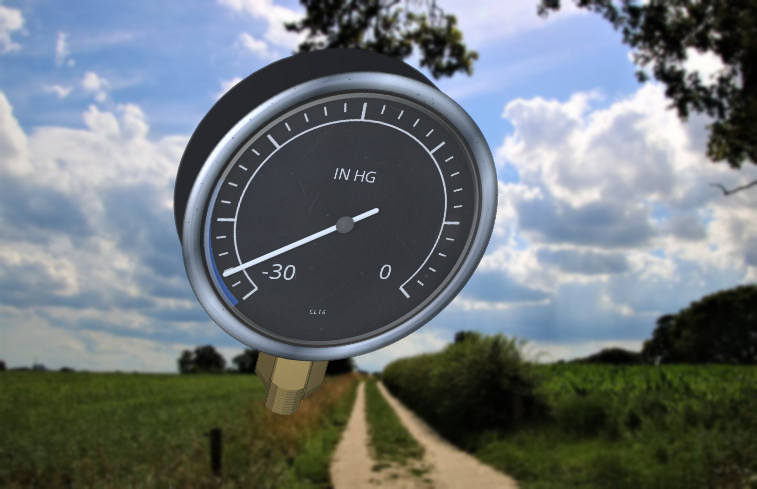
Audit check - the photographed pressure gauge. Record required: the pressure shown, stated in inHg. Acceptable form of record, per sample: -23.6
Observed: -28
